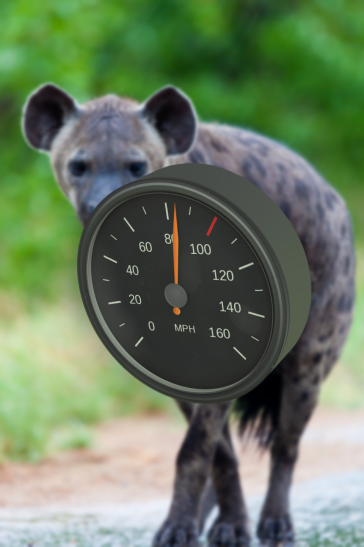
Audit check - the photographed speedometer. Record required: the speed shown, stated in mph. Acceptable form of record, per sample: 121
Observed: 85
